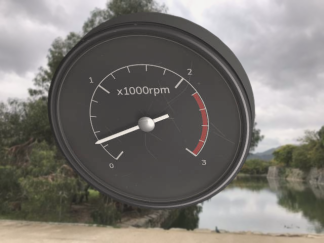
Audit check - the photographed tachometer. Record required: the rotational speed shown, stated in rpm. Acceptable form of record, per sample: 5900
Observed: 300
